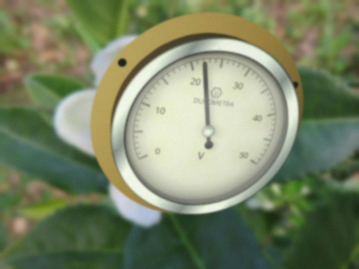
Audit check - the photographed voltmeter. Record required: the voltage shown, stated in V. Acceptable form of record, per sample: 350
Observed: 22
